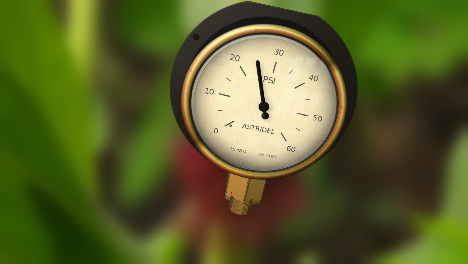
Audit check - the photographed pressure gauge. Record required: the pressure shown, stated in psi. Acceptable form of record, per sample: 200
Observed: 25
